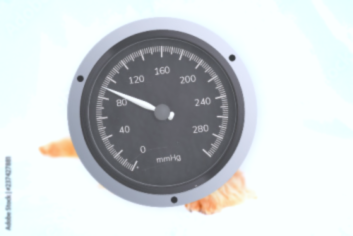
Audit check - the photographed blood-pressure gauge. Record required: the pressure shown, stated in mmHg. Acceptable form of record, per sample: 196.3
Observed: 90
